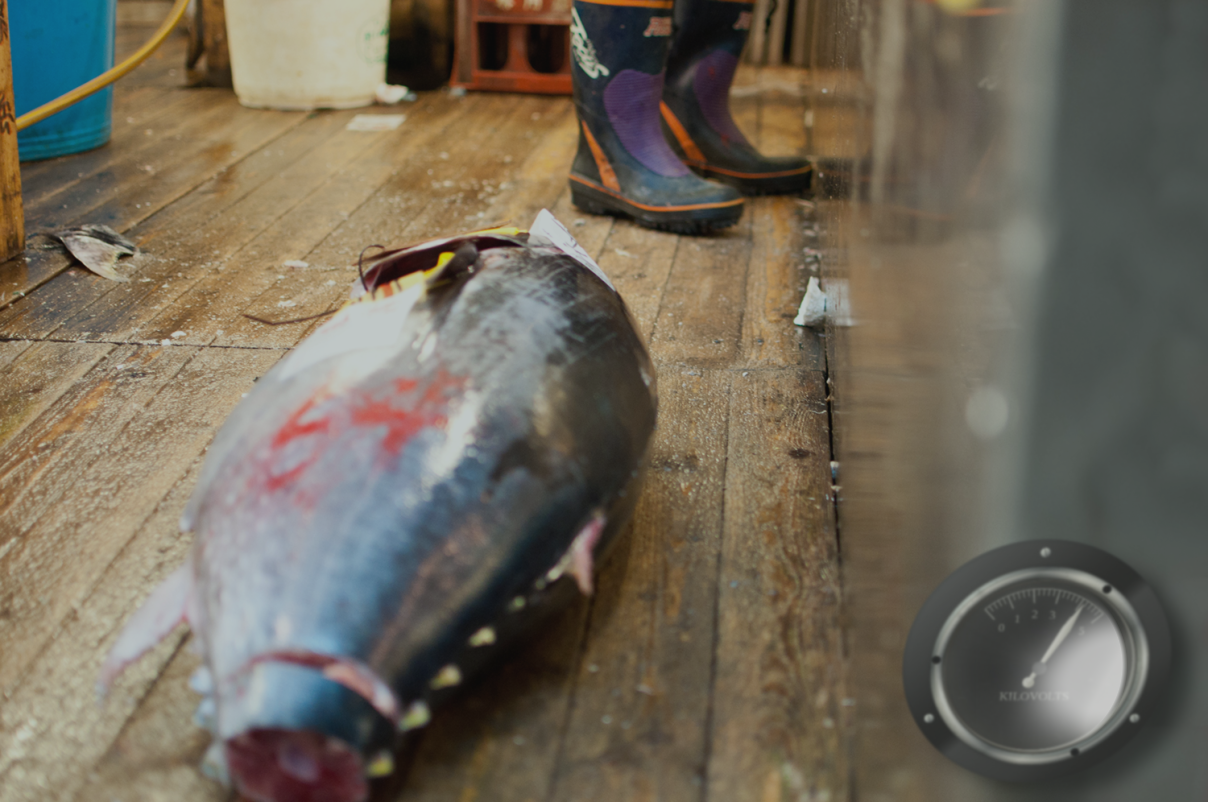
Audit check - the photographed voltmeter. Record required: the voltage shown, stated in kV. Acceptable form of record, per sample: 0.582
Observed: 4
